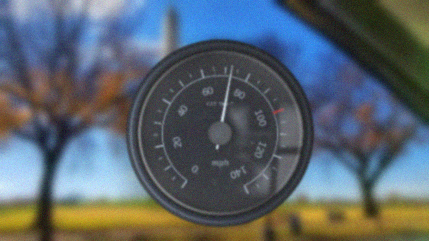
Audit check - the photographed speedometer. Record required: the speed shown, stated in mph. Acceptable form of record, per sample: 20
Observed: 72.5
